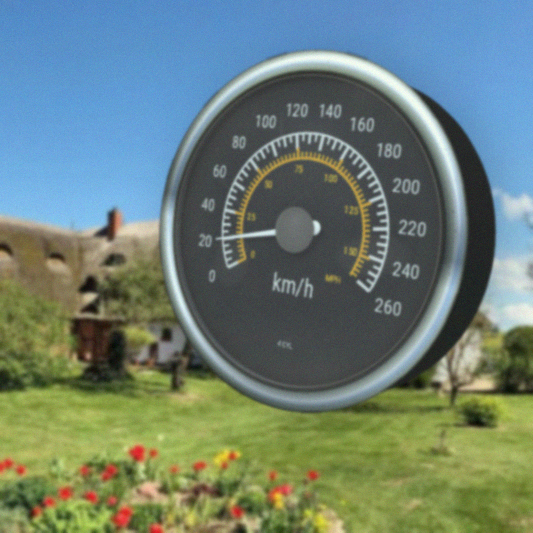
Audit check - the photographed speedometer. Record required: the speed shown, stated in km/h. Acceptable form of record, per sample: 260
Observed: 20
